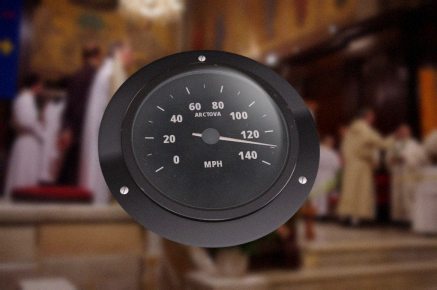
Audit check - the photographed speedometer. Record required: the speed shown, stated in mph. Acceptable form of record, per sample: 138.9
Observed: 130
